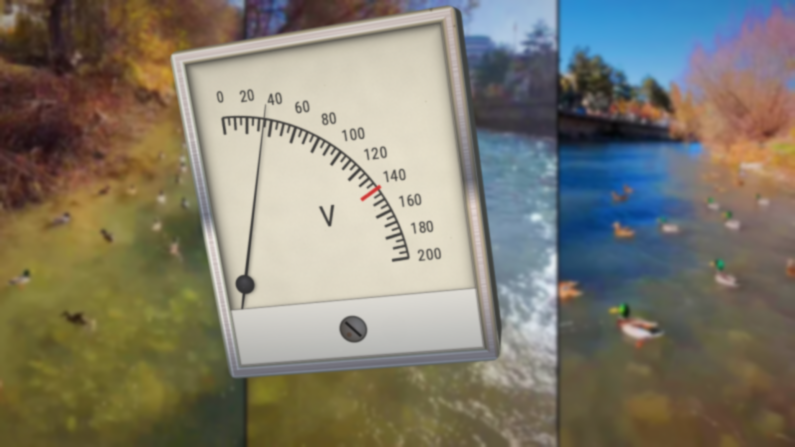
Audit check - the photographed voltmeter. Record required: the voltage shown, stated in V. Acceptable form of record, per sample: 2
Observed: 35
